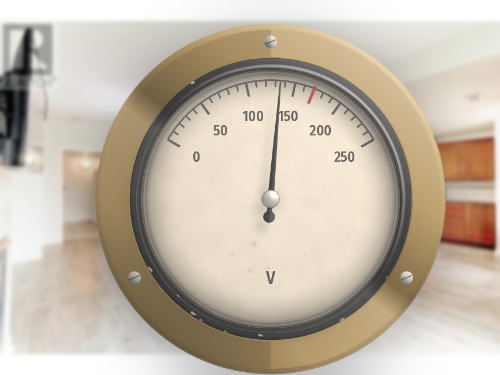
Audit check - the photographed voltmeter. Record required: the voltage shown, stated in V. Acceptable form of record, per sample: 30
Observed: 135
